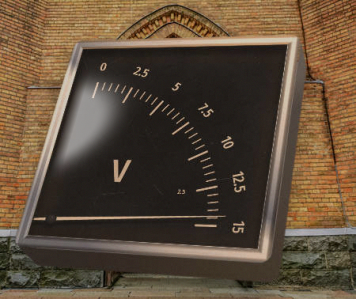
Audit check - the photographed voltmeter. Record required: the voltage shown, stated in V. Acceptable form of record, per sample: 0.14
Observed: 14.5
